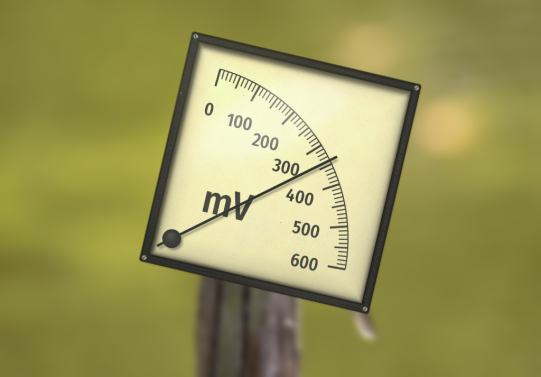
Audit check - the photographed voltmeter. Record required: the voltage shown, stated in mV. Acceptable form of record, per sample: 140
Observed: 340
